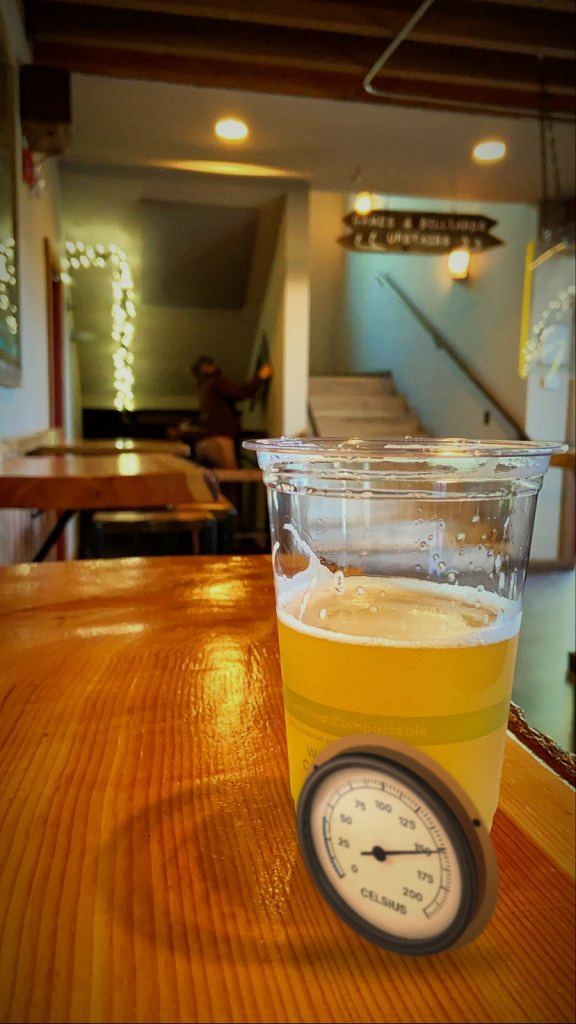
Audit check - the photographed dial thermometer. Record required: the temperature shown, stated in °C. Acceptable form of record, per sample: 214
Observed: 150
